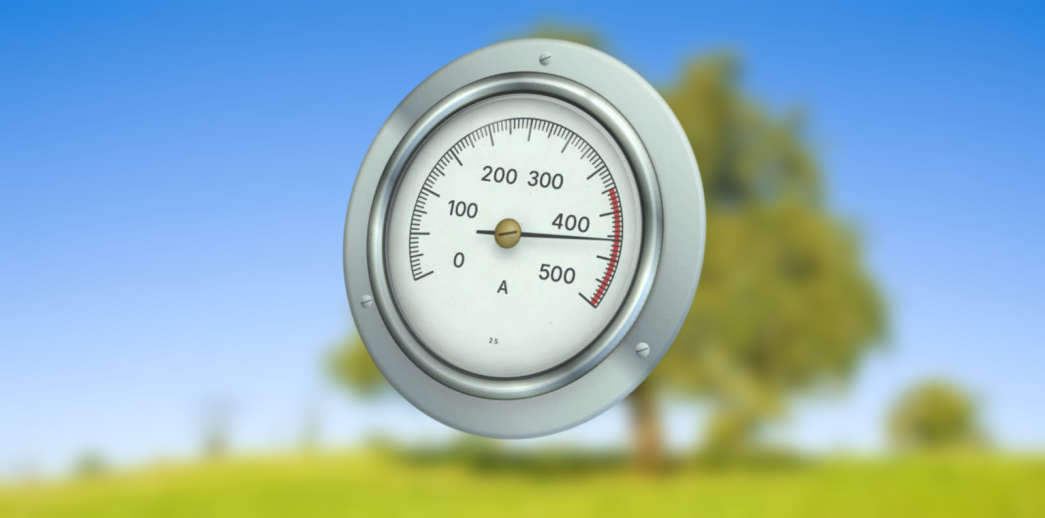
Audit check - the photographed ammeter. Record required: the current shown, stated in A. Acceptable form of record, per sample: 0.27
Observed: 430
